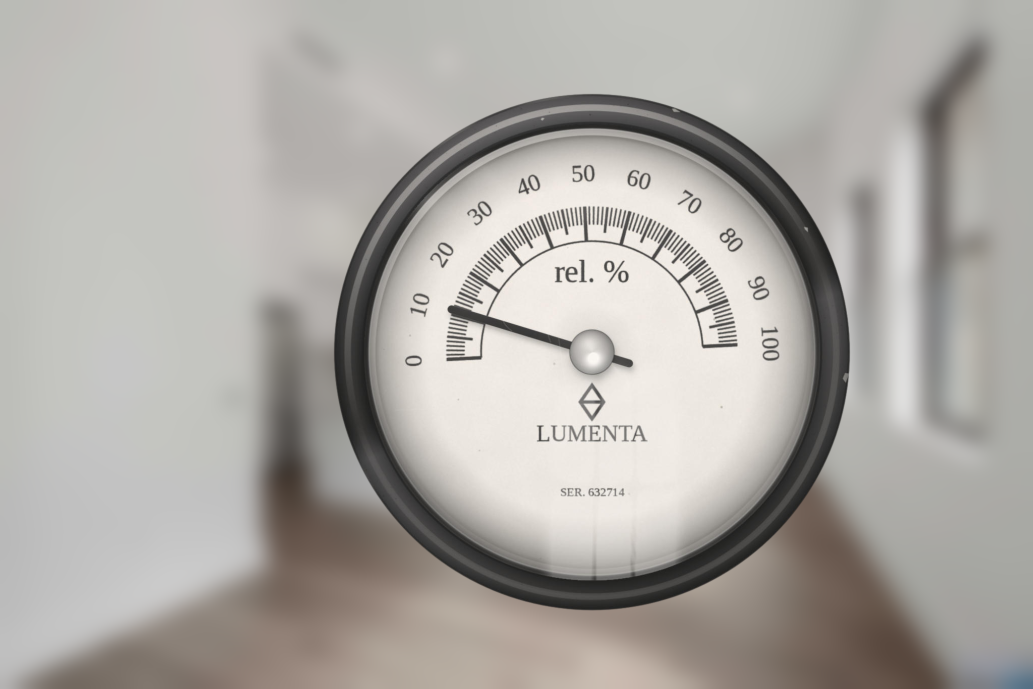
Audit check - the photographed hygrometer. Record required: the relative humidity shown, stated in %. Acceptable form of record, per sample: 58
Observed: 11
